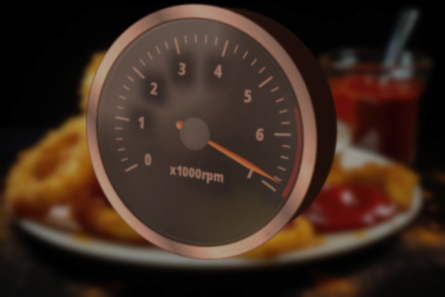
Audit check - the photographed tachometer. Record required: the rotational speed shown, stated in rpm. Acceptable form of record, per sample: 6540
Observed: 6800
